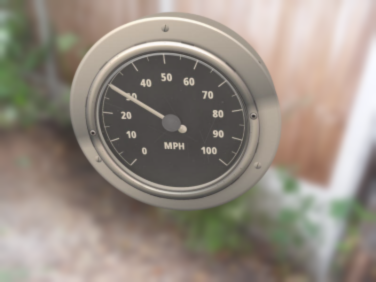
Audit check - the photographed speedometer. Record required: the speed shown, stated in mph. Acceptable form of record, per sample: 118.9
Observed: 30
